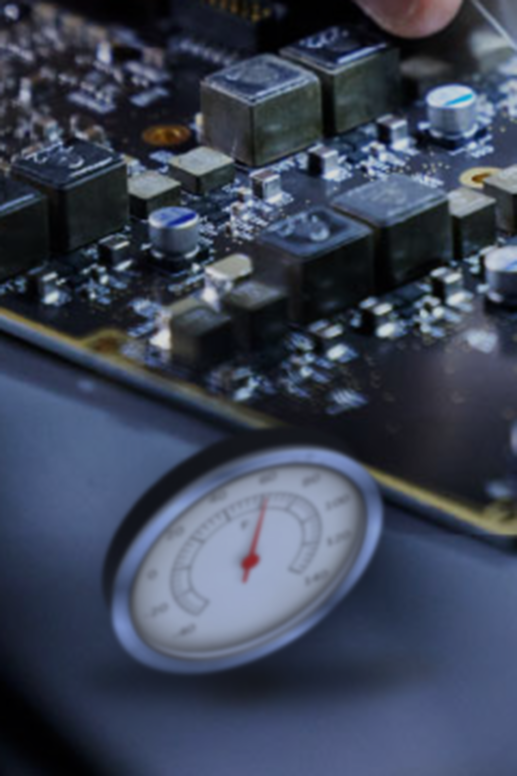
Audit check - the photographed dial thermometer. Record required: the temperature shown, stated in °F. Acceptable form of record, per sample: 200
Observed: 60
